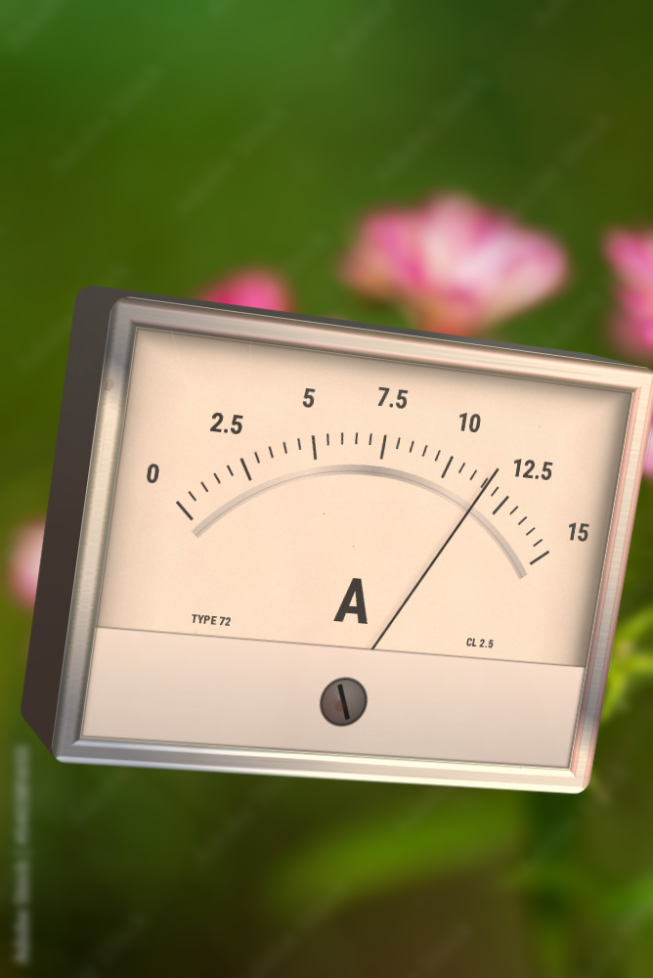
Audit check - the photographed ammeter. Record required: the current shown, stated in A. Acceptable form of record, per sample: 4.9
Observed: 11.5
